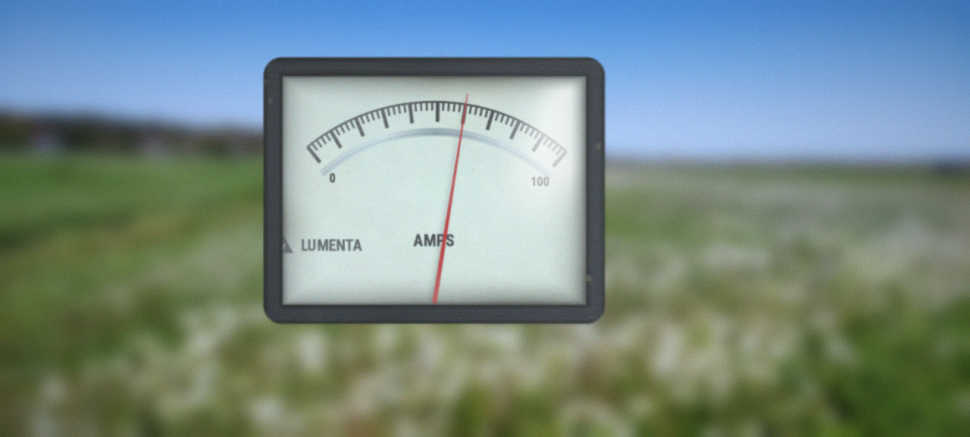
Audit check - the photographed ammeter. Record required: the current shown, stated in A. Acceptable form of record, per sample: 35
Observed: 60
